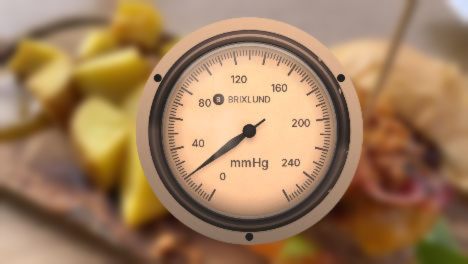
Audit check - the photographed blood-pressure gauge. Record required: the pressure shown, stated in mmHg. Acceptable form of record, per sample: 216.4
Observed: 20
